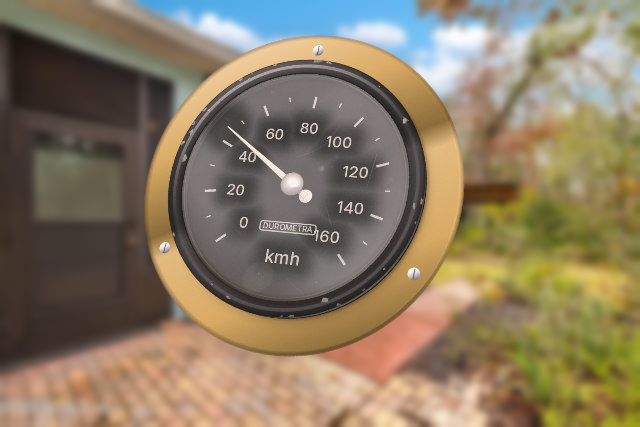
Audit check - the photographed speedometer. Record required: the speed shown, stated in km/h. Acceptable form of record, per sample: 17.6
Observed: 45
